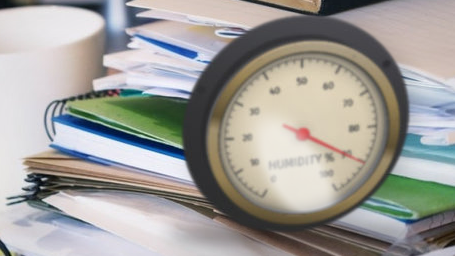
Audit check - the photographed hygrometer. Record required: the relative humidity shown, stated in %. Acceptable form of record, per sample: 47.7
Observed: 90
